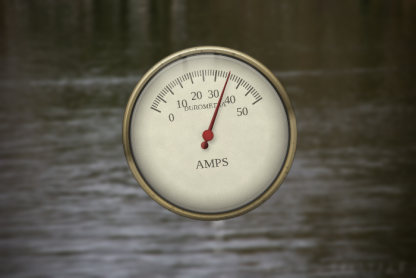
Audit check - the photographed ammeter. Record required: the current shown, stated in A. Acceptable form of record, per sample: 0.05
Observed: 35
